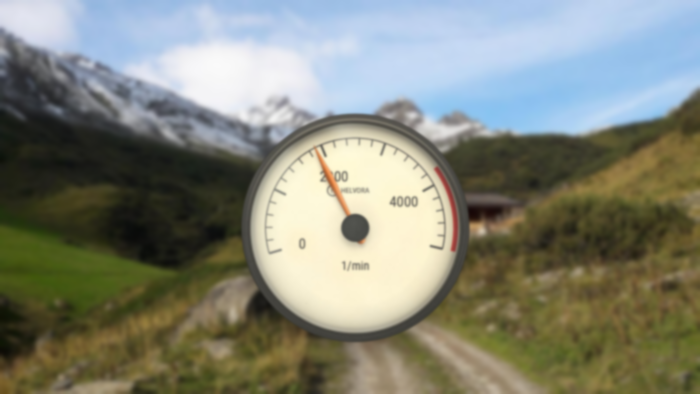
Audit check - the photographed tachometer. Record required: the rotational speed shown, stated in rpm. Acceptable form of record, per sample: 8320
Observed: 1900
